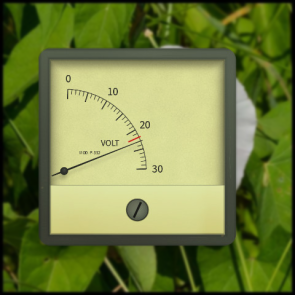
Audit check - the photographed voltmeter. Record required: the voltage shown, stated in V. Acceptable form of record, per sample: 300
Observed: 23
